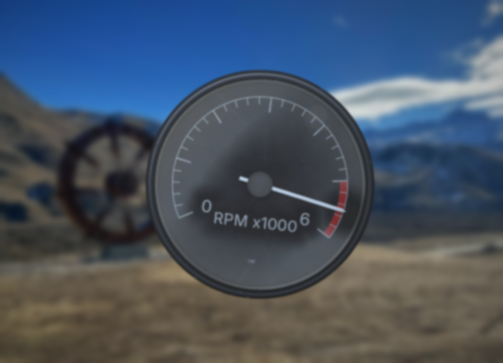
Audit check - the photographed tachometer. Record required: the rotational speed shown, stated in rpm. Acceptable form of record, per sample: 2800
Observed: 5500
